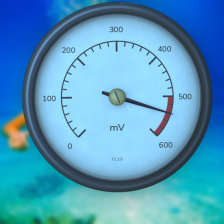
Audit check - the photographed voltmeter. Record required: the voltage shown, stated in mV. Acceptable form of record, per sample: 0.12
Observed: 540
